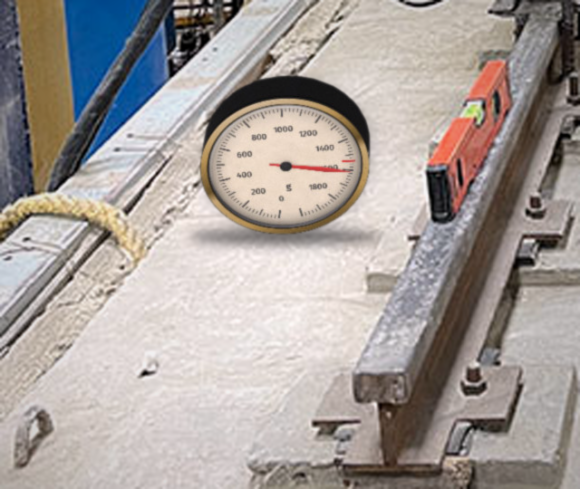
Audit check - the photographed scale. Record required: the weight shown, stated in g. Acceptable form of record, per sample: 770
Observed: 1600
